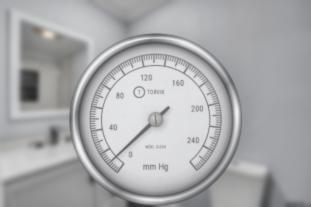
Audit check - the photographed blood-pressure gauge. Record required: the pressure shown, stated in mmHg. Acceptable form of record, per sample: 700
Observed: 10
